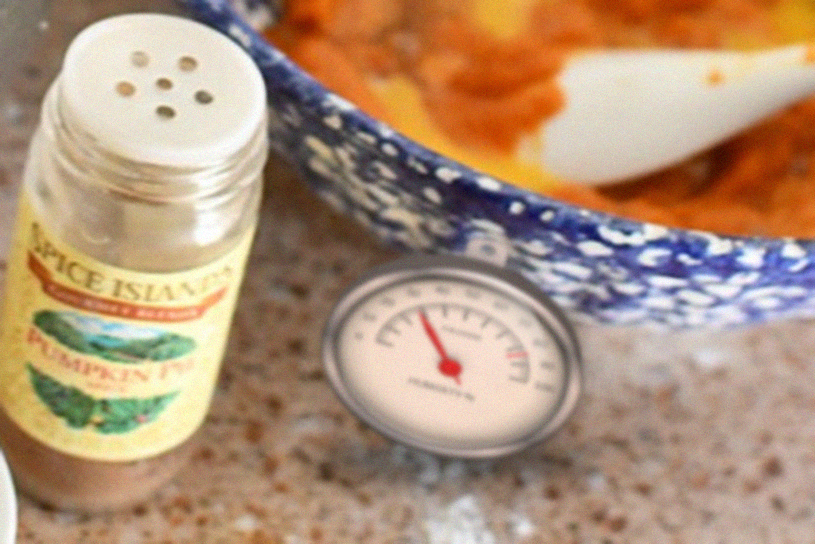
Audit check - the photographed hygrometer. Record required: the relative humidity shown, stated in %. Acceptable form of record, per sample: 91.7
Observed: 30
